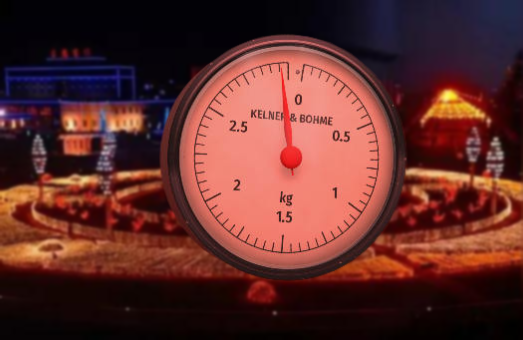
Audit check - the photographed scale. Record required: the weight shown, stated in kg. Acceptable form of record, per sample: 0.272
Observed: 2.95
